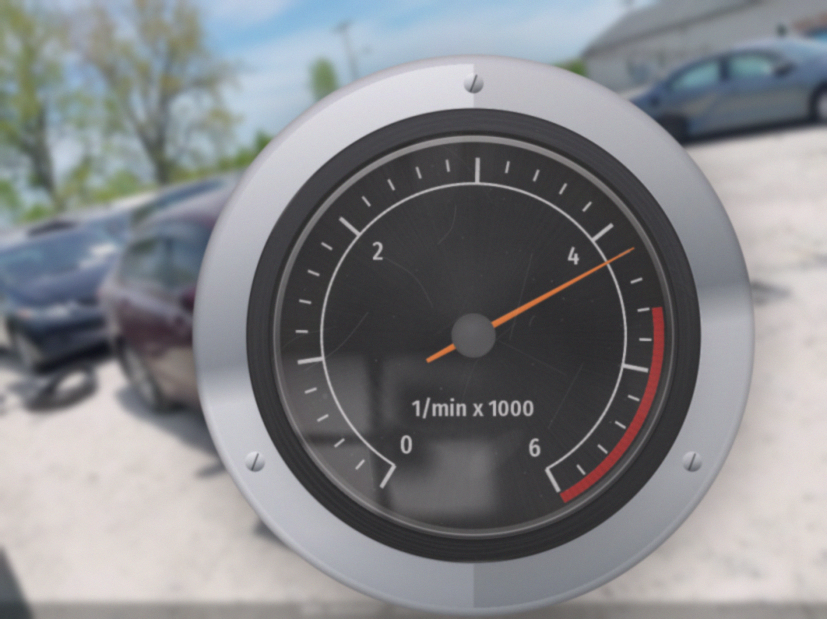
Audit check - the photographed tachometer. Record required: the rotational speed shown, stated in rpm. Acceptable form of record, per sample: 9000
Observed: 4200
